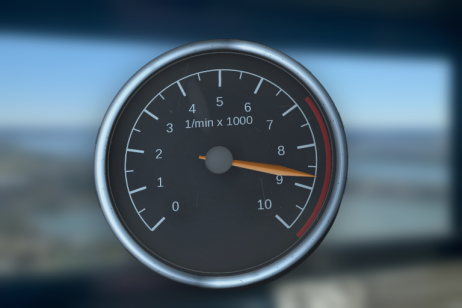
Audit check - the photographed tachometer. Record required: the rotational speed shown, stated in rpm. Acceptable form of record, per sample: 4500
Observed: 8750
